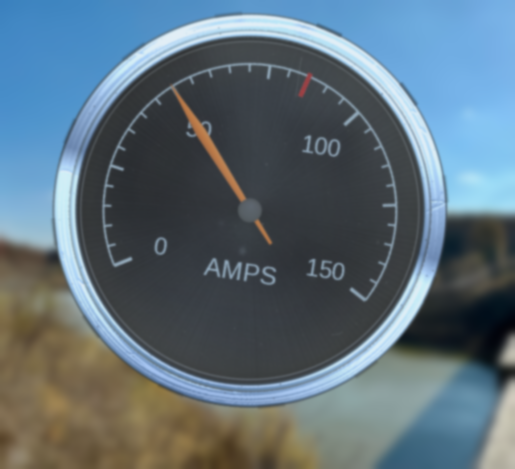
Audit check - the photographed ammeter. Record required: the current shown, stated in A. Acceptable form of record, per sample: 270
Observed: 50
